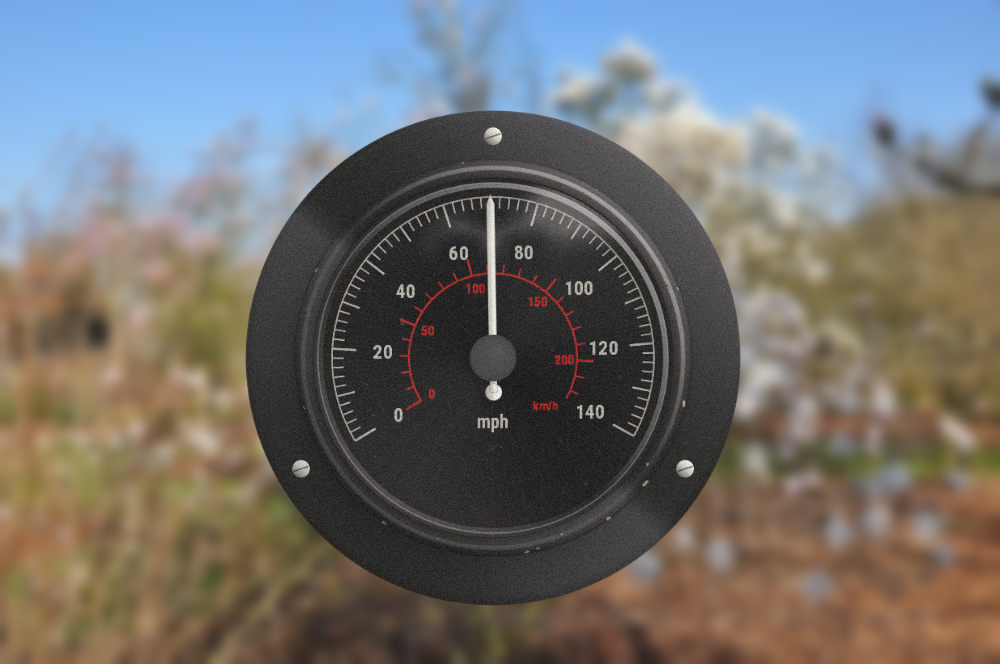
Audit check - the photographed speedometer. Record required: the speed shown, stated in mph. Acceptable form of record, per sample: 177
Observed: 70
